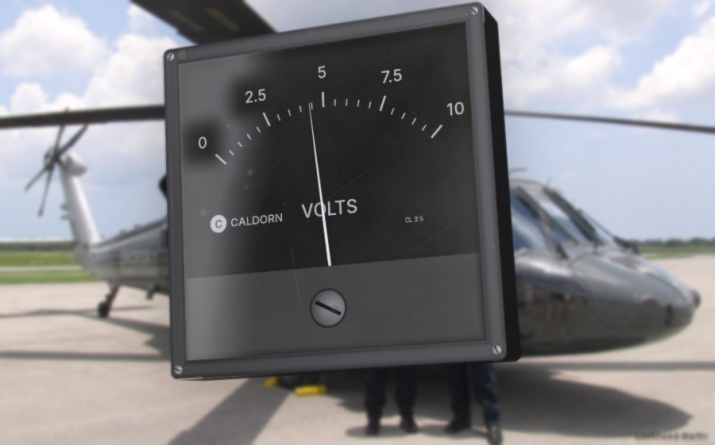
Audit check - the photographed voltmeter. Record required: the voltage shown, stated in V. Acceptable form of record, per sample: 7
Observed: 4.5
